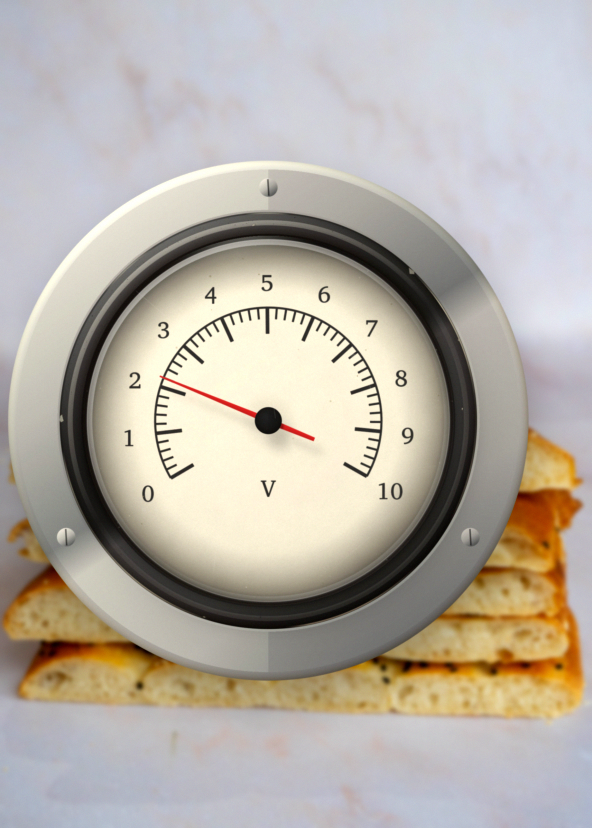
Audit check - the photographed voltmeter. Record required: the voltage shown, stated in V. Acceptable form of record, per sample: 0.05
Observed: 2.2
